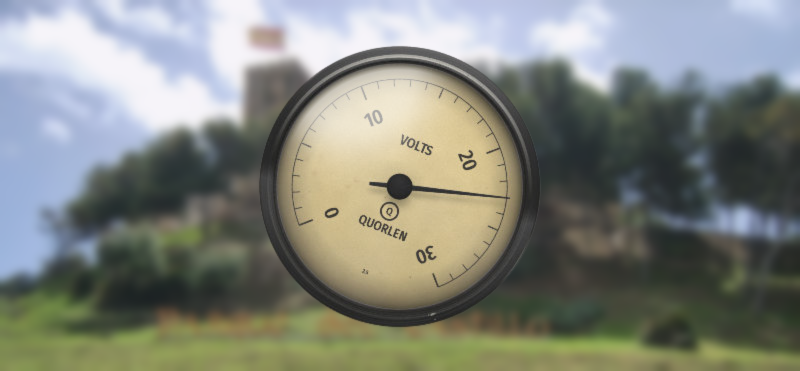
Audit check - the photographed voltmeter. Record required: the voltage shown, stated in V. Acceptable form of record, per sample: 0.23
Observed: 23
